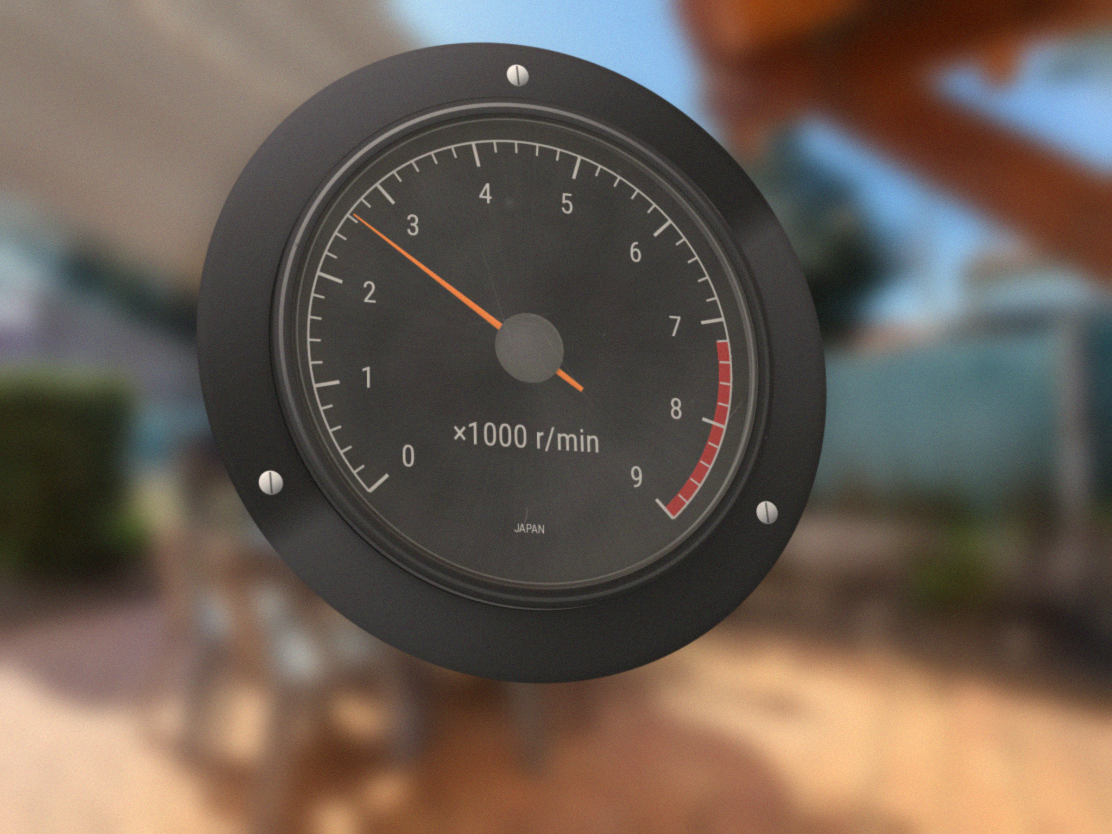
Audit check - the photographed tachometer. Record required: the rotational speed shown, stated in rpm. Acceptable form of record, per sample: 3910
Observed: 2600
